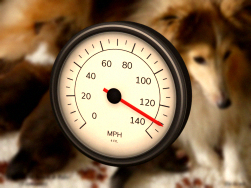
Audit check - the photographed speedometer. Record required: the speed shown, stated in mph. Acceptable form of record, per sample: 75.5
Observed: 130
